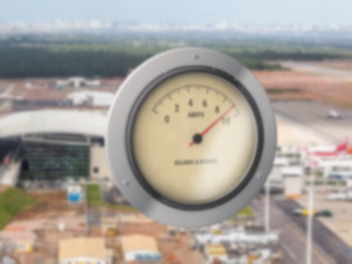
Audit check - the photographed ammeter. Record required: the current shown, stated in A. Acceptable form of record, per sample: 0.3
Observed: 9
